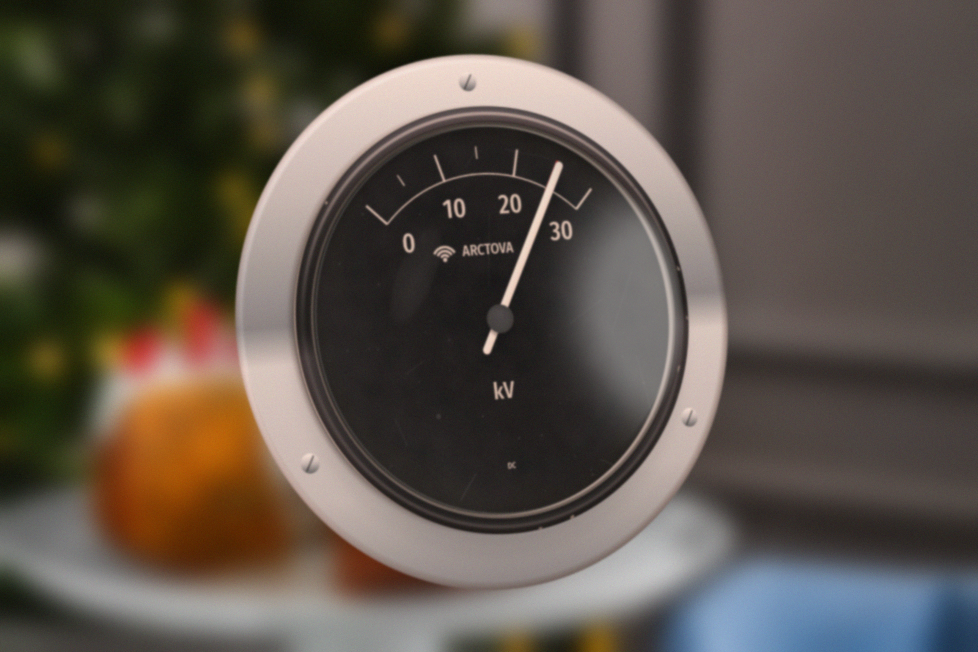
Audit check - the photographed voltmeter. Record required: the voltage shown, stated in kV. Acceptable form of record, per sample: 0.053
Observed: 25
